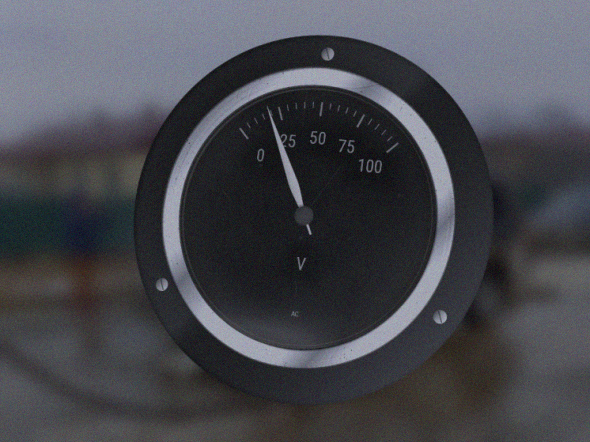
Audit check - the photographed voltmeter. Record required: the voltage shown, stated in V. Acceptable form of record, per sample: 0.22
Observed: 20
